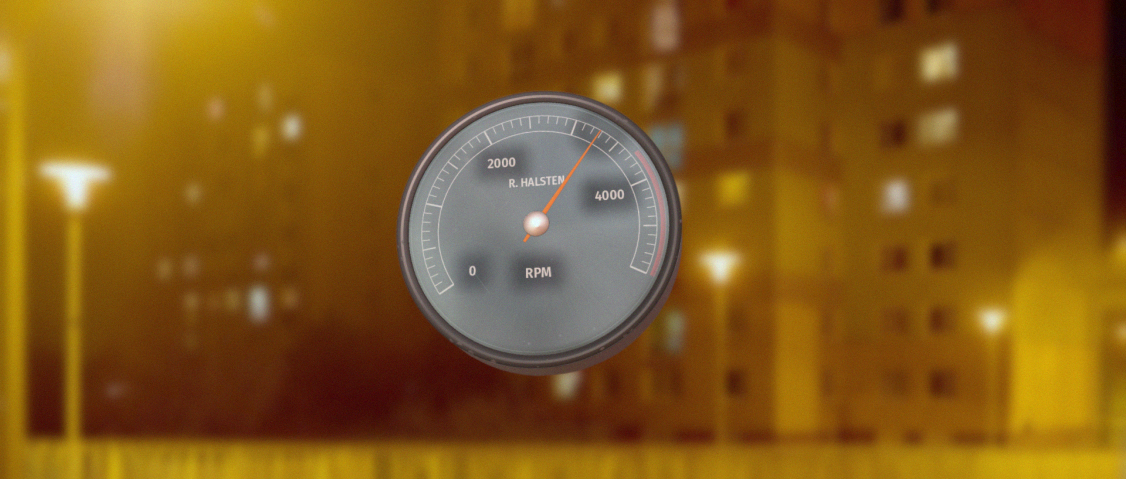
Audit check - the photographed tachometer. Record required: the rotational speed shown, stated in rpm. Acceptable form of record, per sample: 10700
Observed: 3300
